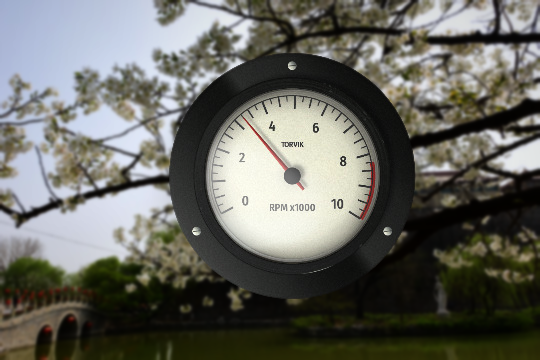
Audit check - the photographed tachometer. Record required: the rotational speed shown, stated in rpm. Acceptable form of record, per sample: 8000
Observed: 3250
